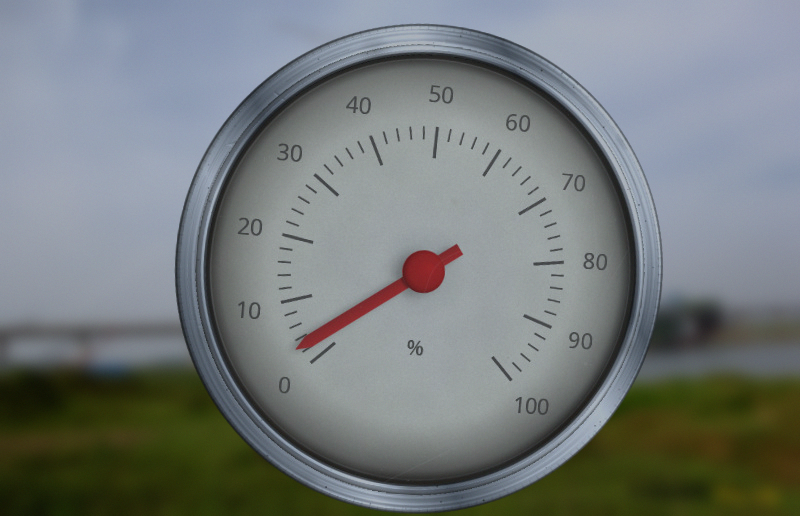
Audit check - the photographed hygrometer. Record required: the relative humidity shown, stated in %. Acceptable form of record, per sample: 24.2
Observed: 3
